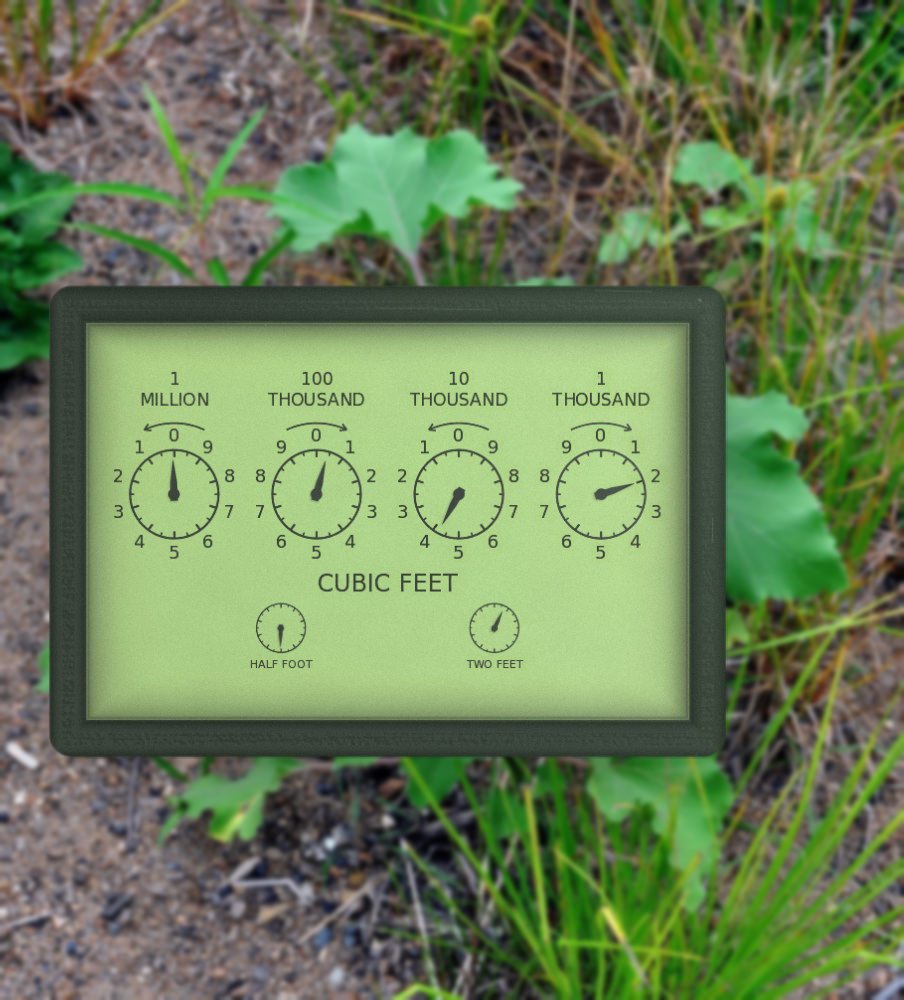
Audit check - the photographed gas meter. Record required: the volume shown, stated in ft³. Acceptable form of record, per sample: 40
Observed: 4200
